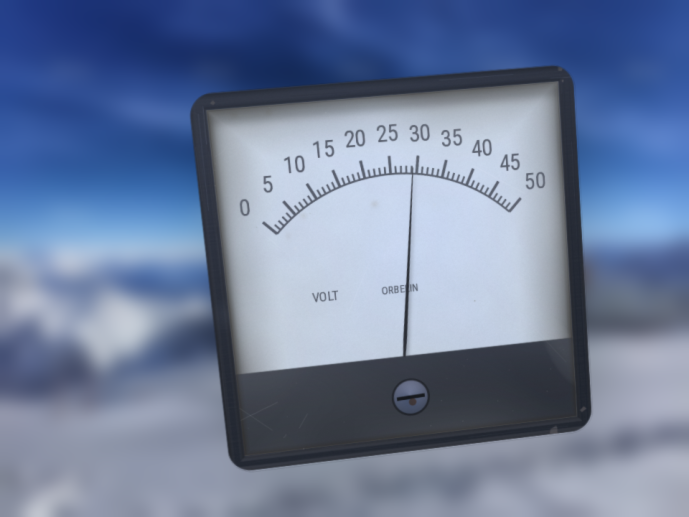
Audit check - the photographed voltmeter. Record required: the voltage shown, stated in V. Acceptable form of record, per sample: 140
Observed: 29
